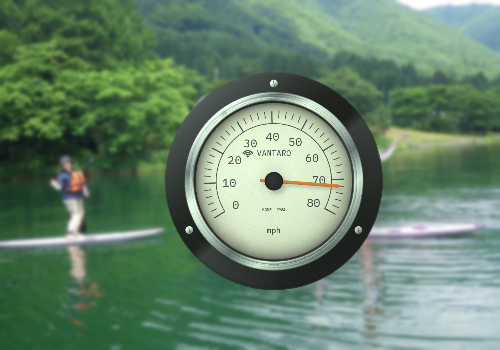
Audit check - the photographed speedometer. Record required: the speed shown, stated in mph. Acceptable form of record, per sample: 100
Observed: 72
